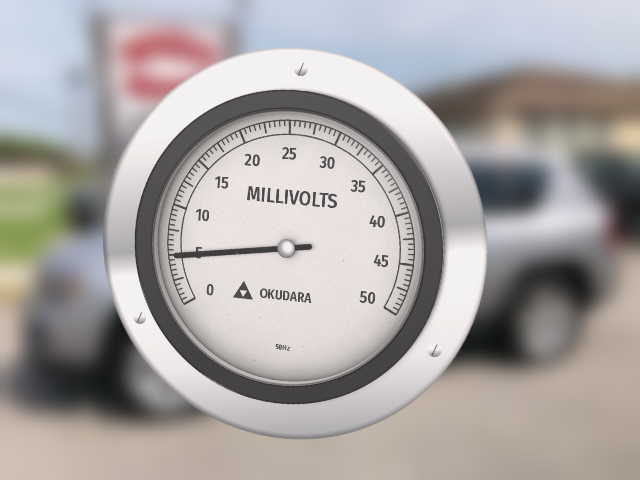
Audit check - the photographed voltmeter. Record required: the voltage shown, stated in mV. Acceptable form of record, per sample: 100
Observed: 5
